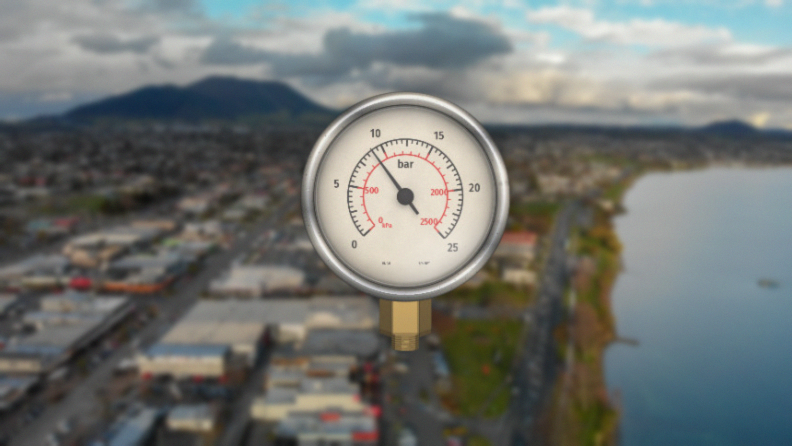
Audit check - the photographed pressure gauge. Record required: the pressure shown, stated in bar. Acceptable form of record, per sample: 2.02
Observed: 9
